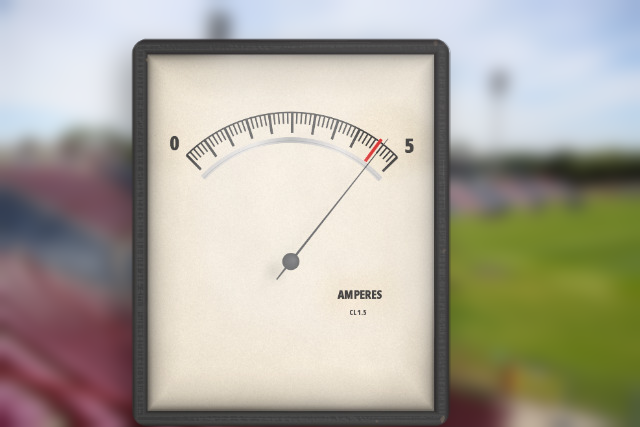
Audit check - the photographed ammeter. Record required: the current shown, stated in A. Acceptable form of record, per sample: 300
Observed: 4.6
